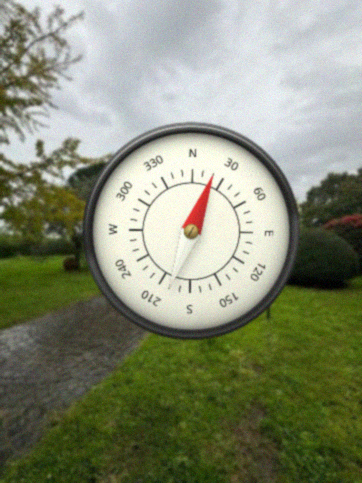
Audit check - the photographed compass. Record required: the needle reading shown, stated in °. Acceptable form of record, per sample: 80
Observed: 20
